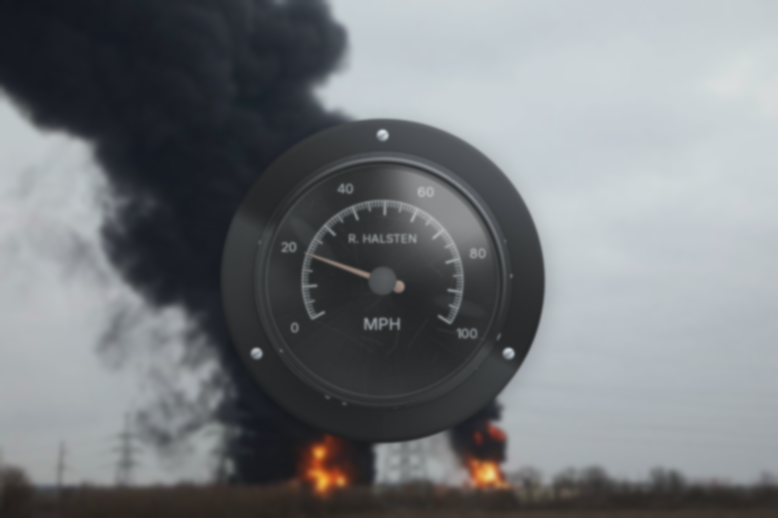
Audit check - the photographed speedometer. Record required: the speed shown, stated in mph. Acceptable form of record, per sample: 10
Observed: 20
